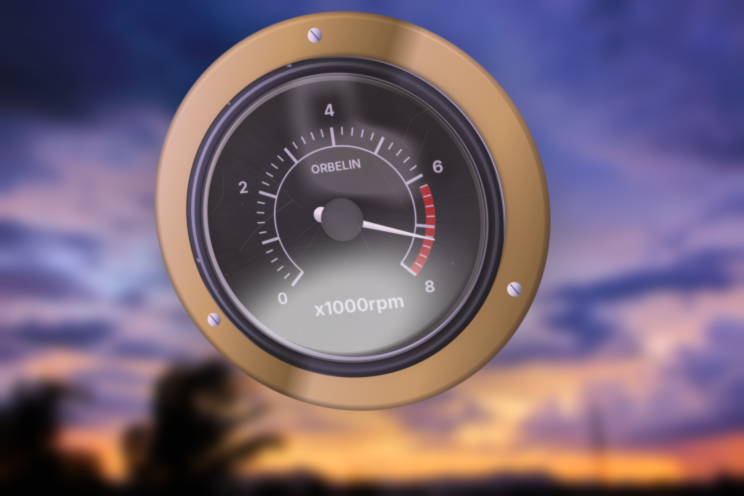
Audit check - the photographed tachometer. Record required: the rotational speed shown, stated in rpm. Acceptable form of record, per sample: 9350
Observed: 7200
